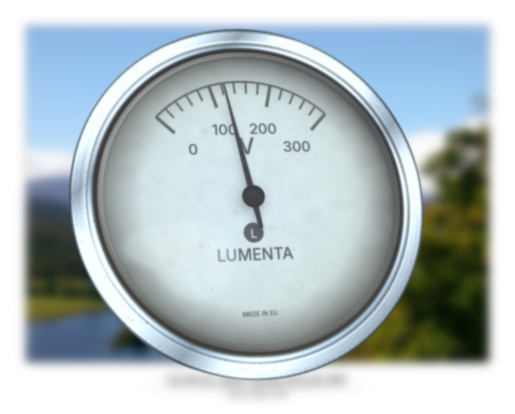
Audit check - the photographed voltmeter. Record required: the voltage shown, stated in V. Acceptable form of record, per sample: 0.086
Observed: 120
